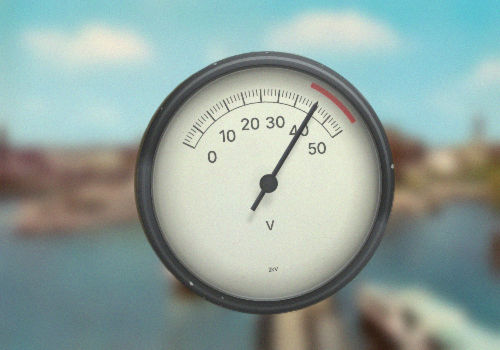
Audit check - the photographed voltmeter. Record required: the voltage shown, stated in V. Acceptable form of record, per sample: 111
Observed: 40
